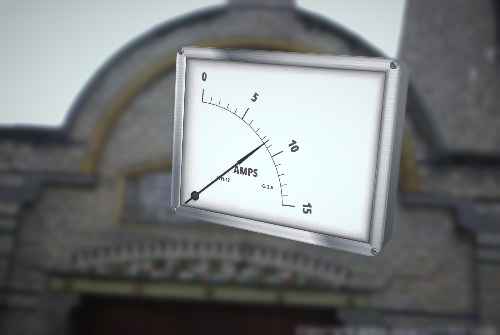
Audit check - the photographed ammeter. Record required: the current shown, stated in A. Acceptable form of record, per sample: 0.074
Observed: 8.5
